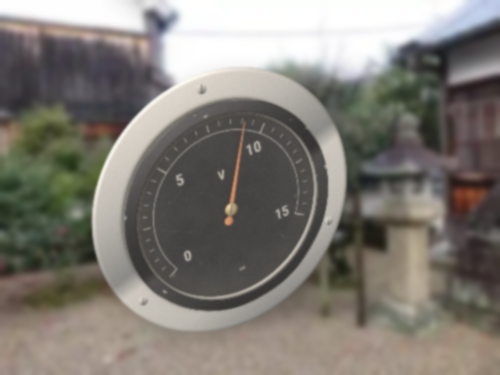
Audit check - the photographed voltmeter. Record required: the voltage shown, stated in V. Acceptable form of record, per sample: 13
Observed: 9
